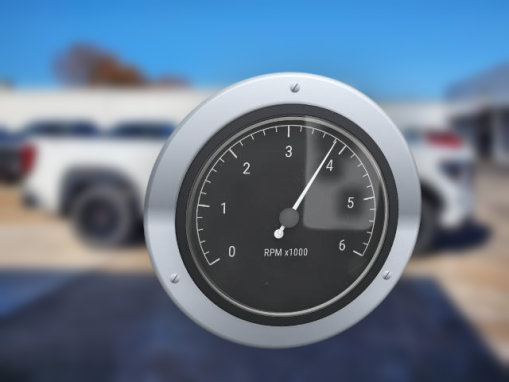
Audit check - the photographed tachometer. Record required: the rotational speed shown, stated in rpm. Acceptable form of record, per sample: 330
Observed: 3800
